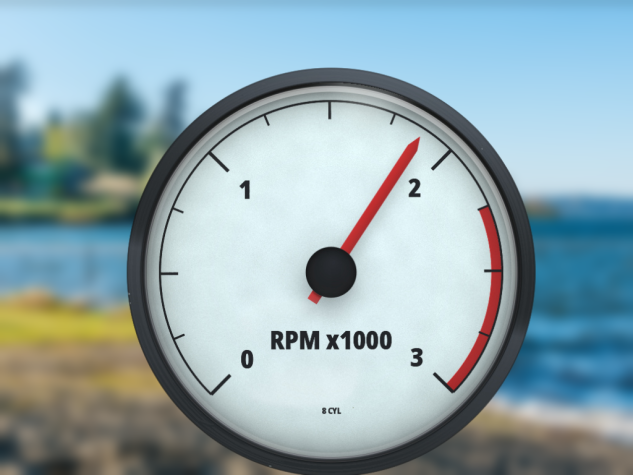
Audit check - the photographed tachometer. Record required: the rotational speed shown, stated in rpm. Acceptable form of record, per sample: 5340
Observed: 1875
